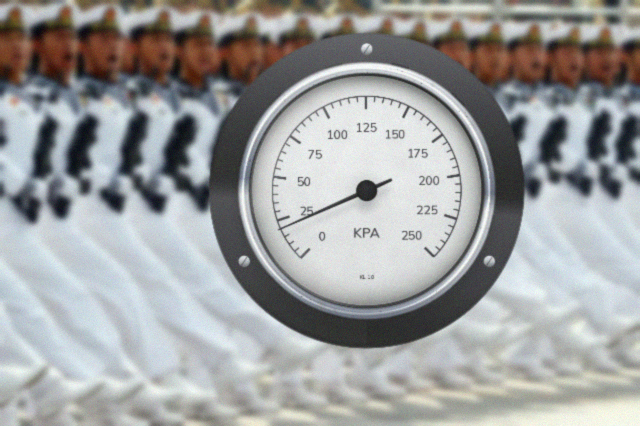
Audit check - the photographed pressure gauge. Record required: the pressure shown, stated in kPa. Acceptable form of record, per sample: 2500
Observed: 20
